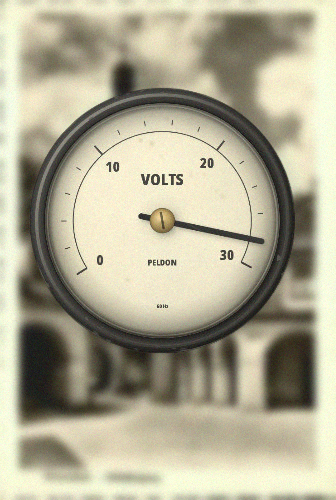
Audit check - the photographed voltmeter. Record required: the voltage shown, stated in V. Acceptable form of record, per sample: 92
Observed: 28
